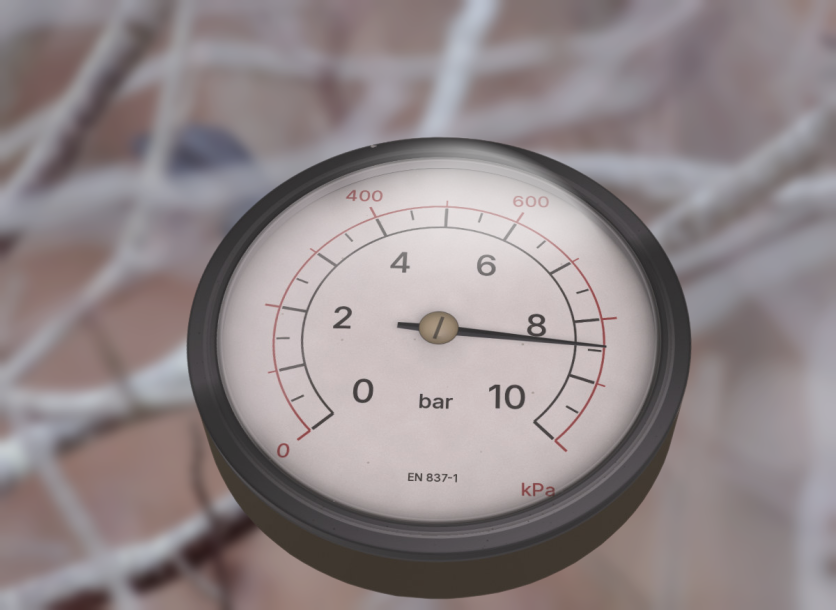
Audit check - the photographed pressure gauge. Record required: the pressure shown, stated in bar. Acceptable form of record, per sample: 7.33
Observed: 8.5
